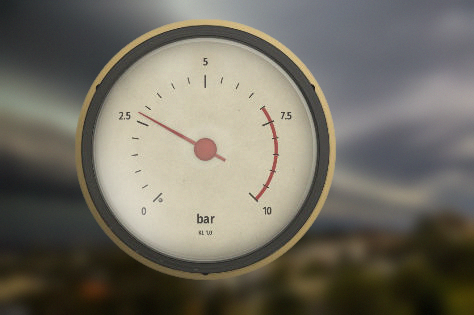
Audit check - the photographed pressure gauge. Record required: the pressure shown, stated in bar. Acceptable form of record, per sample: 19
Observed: 2.75
